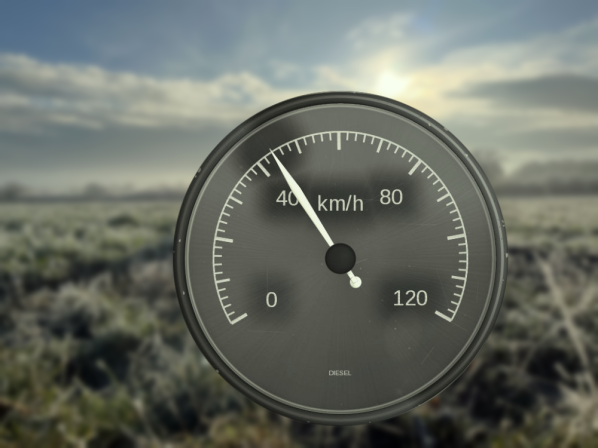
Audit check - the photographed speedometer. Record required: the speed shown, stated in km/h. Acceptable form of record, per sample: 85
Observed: 44
